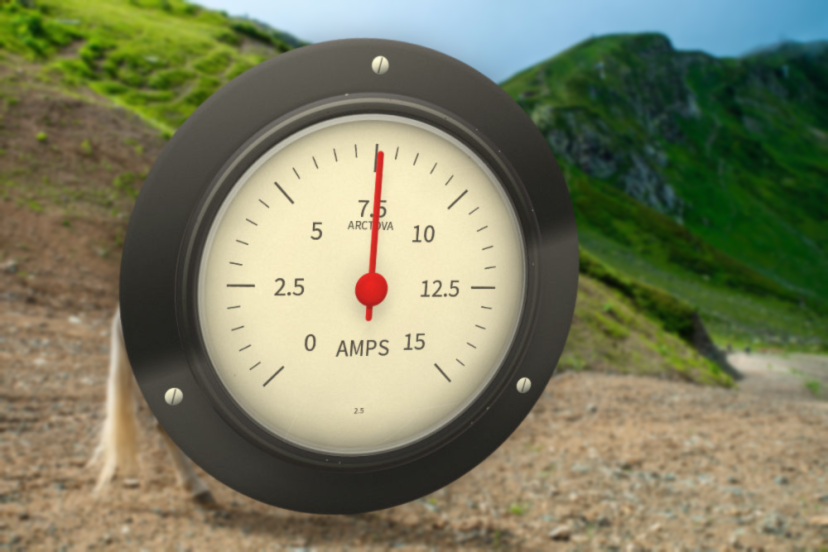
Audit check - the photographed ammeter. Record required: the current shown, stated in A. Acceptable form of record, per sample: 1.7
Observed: 7.5
